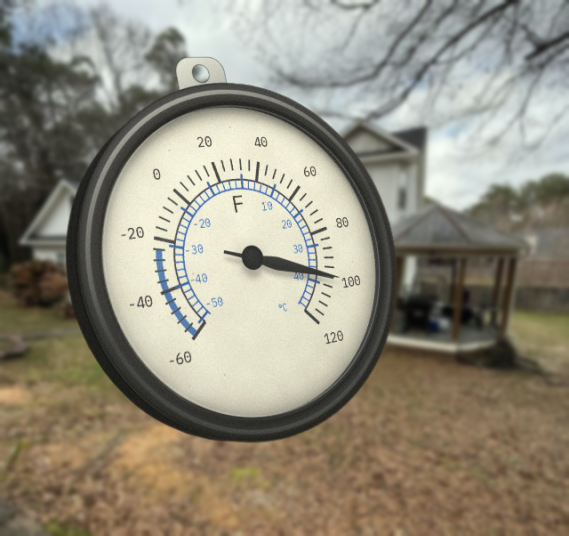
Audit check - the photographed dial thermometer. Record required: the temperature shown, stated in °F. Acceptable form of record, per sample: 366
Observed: 100
